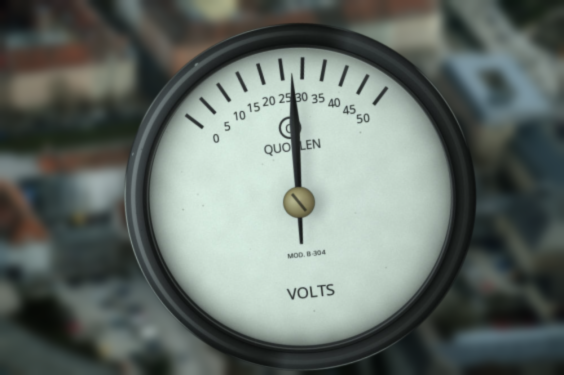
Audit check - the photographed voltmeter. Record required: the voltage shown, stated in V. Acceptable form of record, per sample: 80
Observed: 27.5
